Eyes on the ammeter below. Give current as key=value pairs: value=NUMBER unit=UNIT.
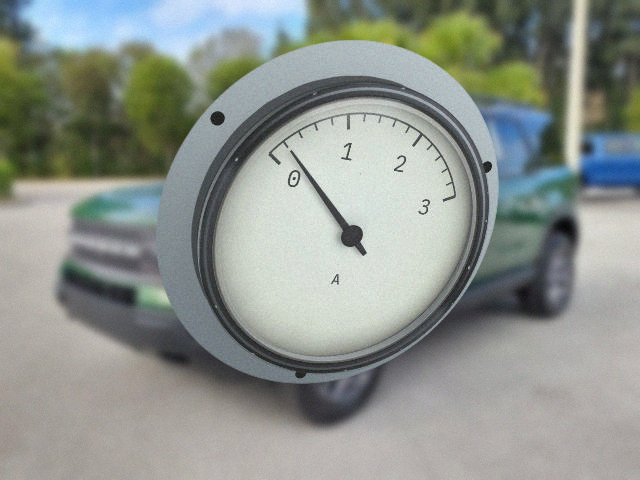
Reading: value=0.2 unit=A
